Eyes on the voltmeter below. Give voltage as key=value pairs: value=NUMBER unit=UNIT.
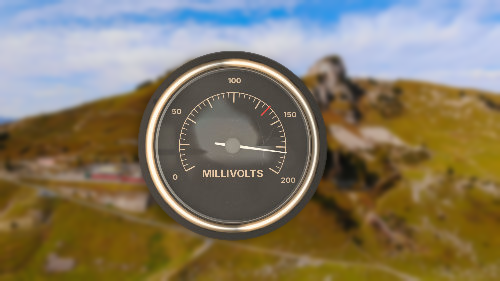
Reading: value=180 unit=mV
